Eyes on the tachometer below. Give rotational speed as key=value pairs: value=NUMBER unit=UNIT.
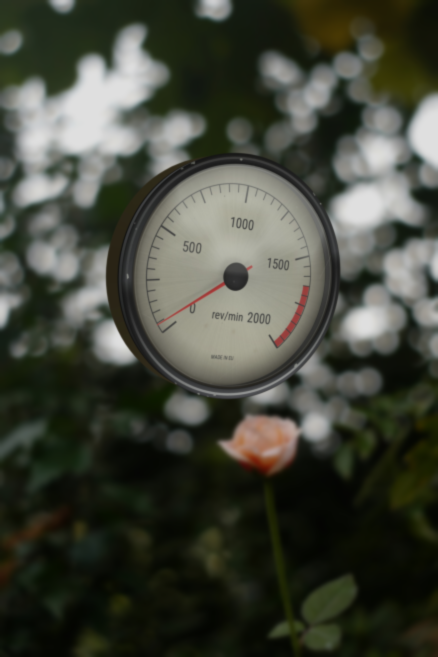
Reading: value=50 unit=rpm
